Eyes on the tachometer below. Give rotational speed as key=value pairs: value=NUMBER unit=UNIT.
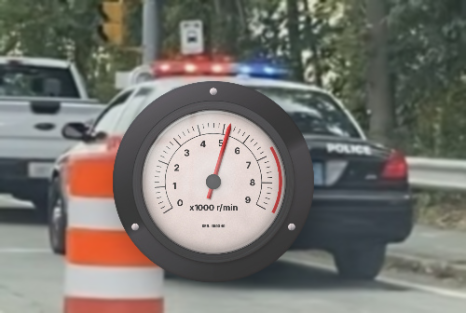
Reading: value=5200 unit=rpm
